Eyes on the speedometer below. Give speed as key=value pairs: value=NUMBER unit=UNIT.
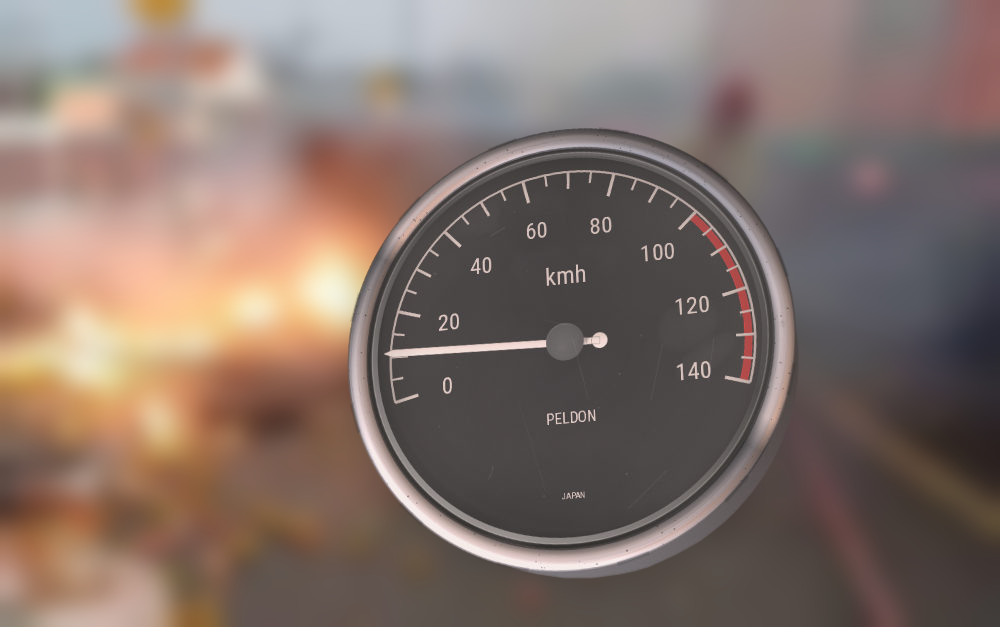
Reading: value=10 unit=km/h
